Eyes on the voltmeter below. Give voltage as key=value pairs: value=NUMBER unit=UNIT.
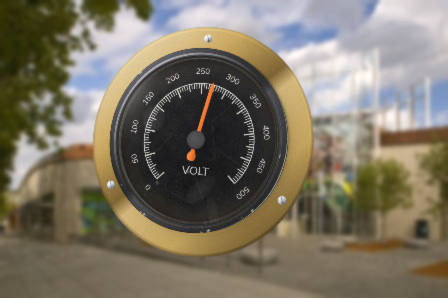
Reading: value=275 unit=V
